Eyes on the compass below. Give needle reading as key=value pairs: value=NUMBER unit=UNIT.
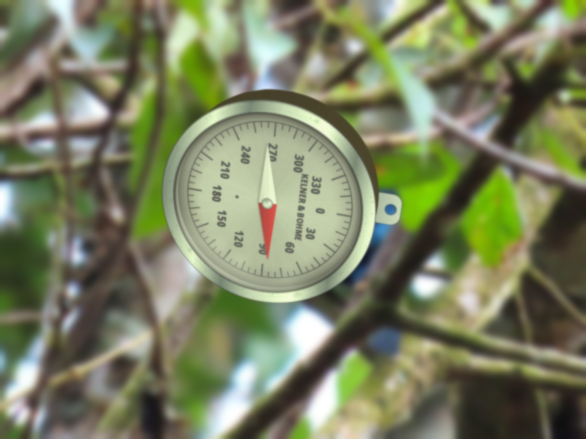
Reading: value=85 unit=°
